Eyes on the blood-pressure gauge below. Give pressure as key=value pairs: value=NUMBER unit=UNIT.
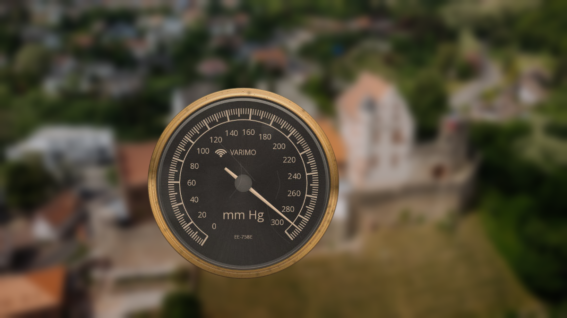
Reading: value=290 unit=mmHg
